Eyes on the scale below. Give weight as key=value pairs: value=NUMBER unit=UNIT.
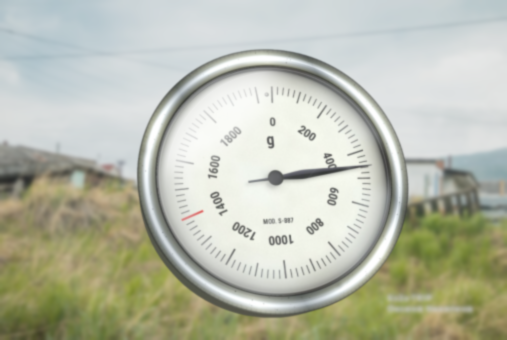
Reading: value=460 unit=g
